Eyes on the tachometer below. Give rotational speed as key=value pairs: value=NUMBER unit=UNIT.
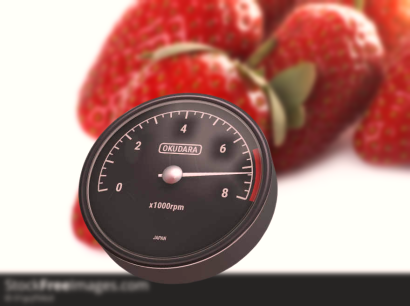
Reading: value=7250 unit=rpm
